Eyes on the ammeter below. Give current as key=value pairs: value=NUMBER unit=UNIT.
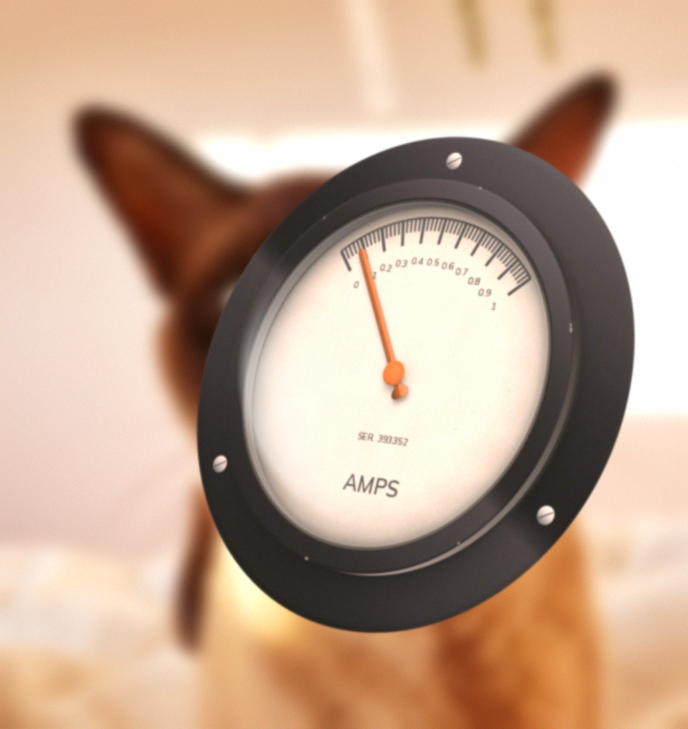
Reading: value=0.1 unit=A
